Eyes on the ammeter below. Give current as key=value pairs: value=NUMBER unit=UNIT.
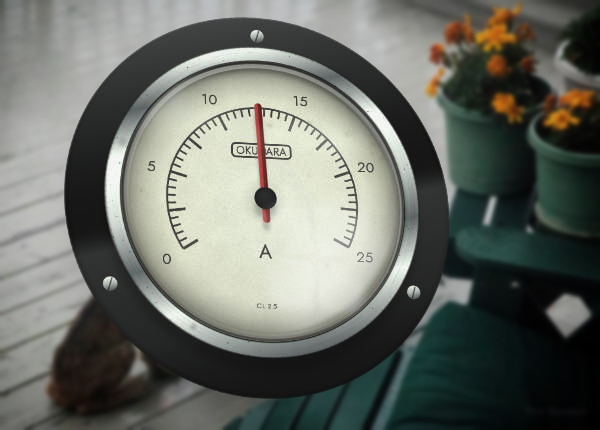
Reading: value=12.5 unit=A
